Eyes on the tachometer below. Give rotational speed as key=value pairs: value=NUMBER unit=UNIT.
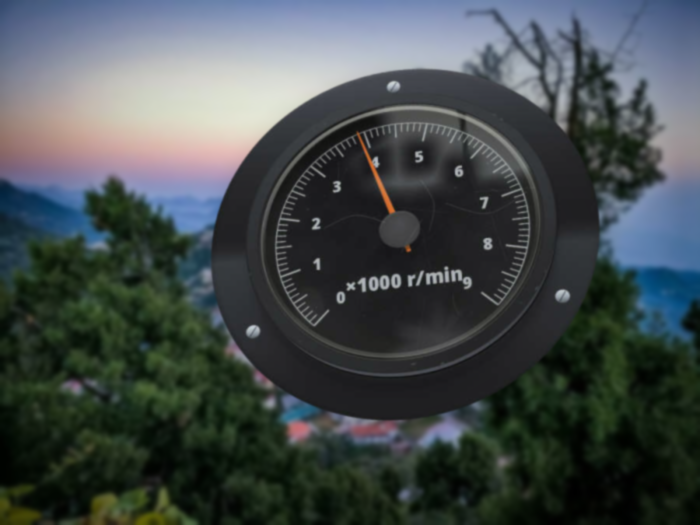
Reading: value=3900 unit=rpm
